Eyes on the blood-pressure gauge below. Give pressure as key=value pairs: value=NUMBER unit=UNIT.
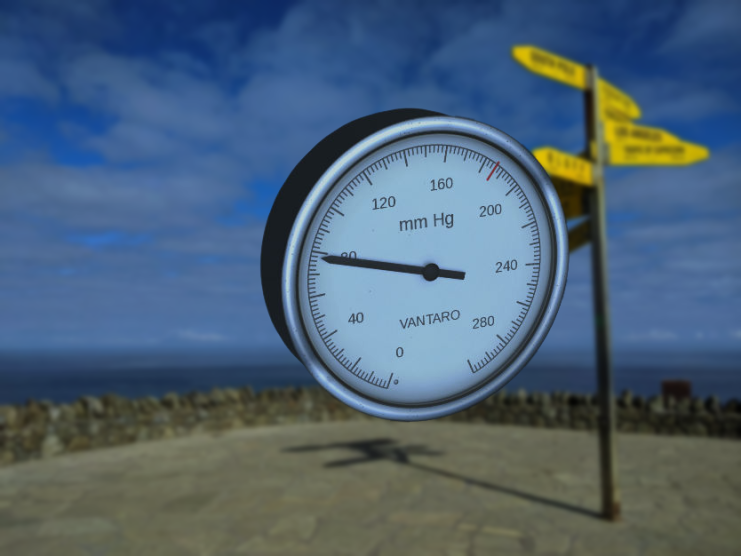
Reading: value=78 unit=mmHg
